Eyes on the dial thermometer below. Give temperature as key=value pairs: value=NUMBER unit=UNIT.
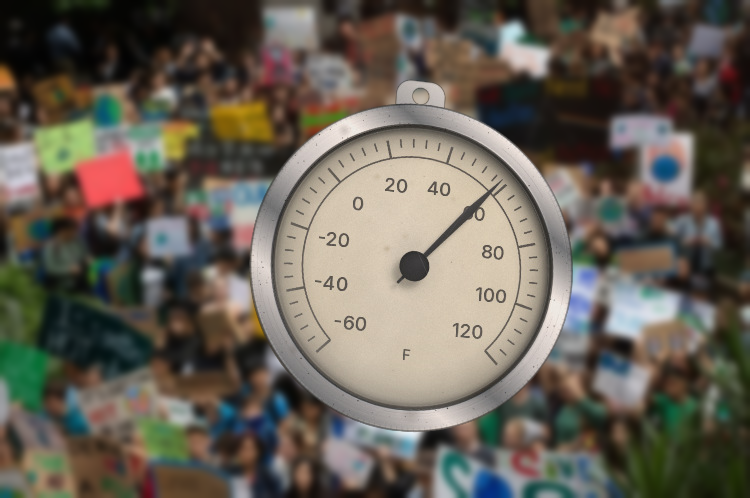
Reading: value=58 unit=°F
